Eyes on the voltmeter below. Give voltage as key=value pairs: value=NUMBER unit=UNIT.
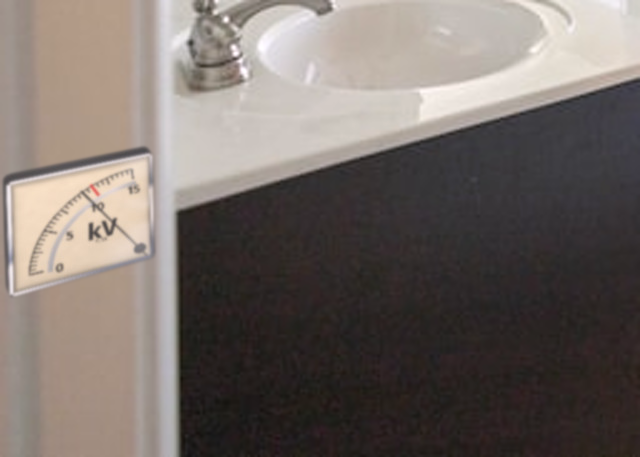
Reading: value=10 unit=kV
